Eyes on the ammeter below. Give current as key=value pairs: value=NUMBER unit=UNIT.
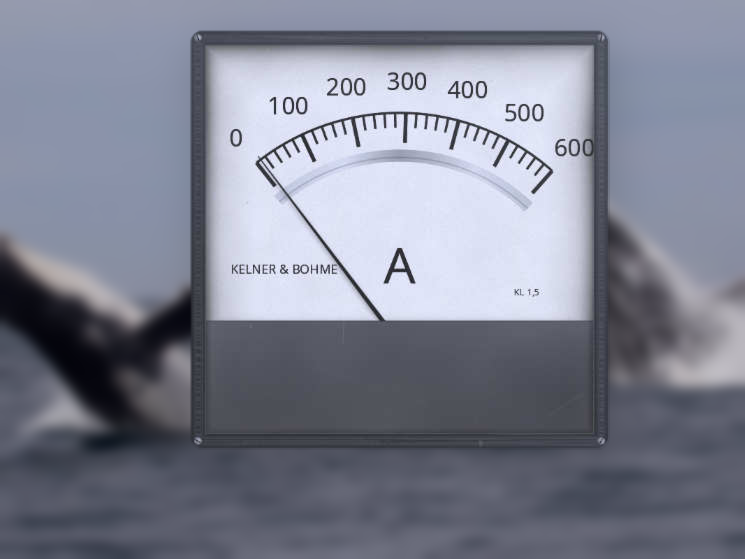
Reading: value=10 unit=A
